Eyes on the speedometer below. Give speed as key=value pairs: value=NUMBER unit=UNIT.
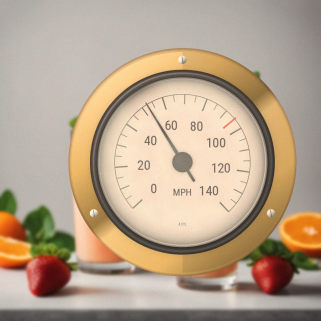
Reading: value=52.5 unit=mph
